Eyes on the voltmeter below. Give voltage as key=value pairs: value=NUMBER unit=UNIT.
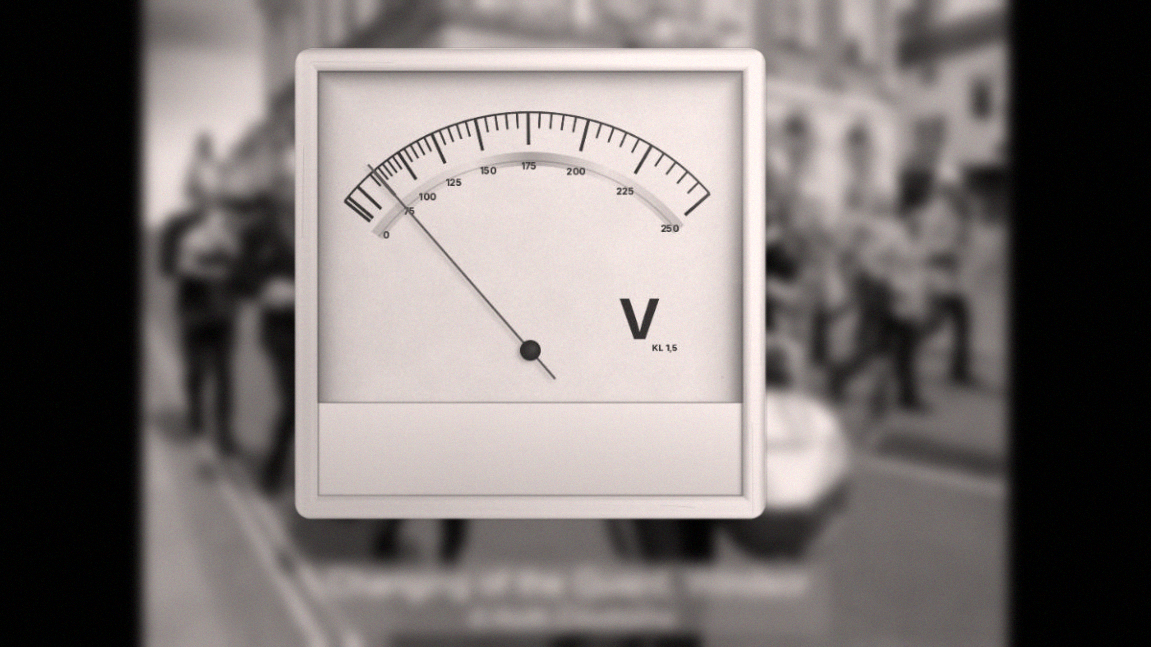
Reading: value=75 unit=V
